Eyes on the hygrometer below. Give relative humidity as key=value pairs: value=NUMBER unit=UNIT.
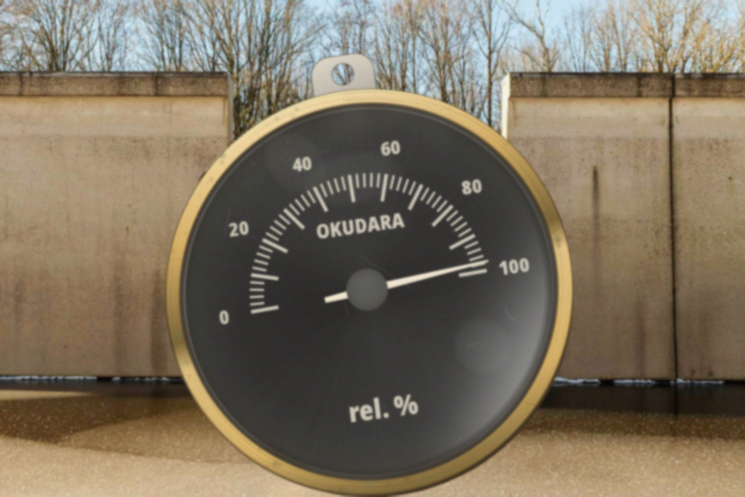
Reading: value=98 unit=%
